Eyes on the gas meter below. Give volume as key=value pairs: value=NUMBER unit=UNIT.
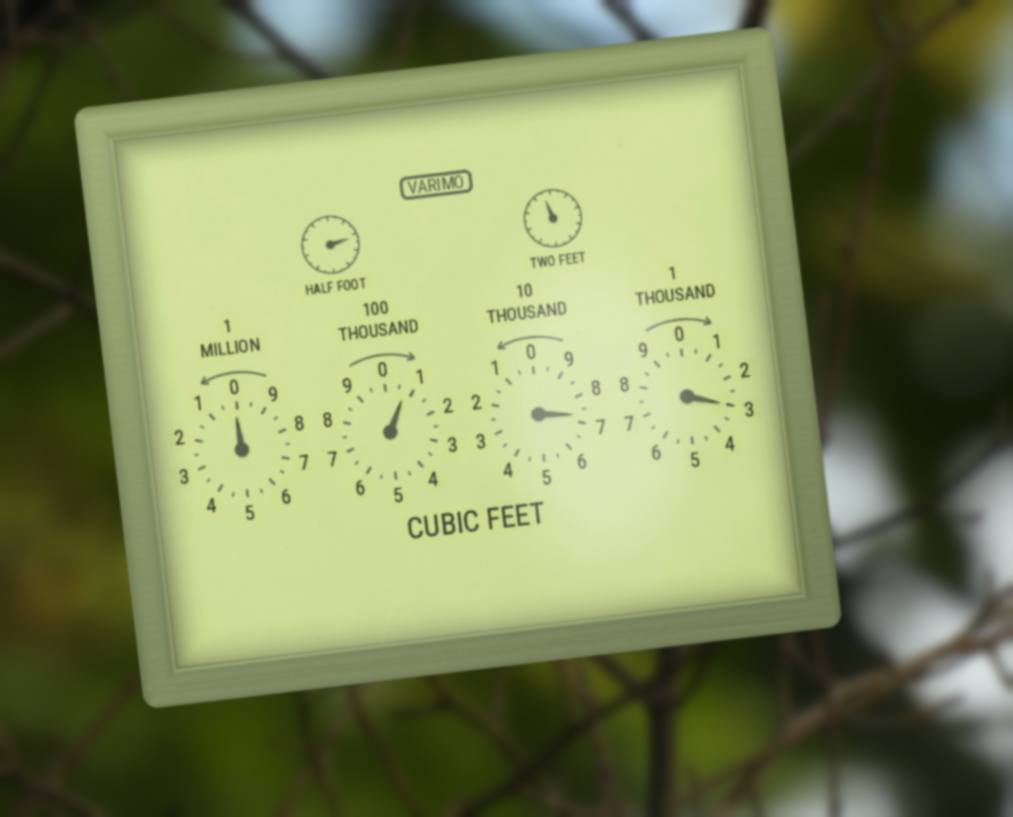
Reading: value=7300 unit=ft³
